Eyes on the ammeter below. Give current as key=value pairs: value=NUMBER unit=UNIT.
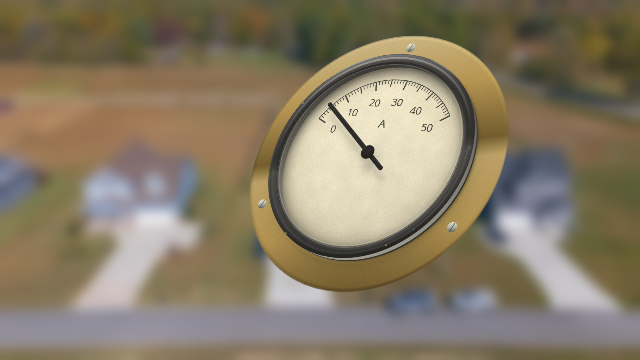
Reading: value=5 unit=A
